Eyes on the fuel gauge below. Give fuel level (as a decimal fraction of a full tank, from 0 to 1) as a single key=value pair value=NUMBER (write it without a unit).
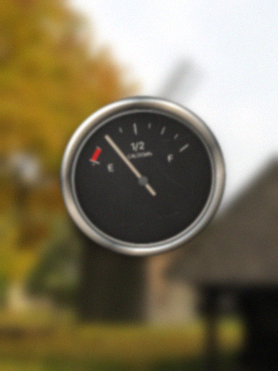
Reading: value=0.25
